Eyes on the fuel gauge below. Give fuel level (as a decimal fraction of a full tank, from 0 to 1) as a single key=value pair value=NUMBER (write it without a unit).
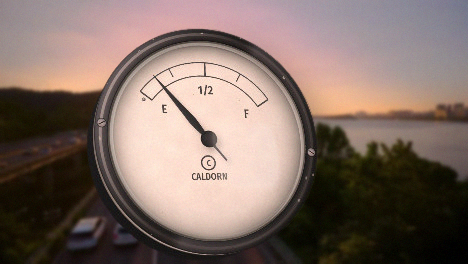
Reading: value=0.125
